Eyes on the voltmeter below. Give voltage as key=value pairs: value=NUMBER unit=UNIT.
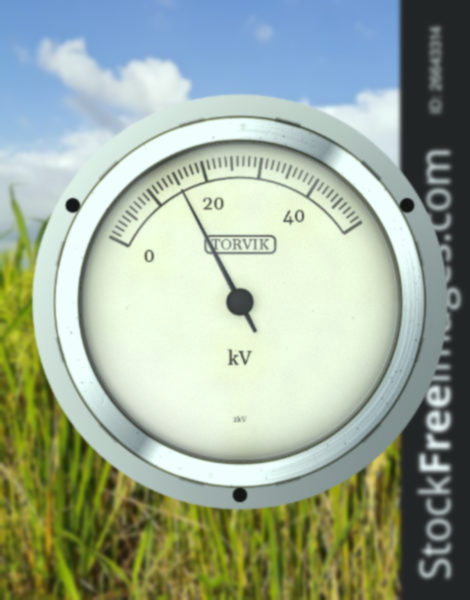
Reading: value=15 unit=kV
